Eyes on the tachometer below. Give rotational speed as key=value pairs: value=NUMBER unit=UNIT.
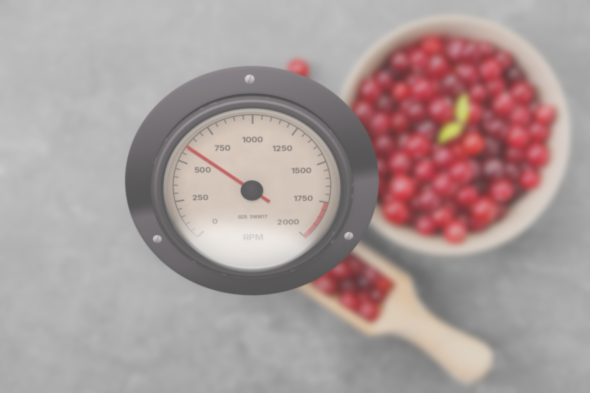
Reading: value=600 unit=rpm
